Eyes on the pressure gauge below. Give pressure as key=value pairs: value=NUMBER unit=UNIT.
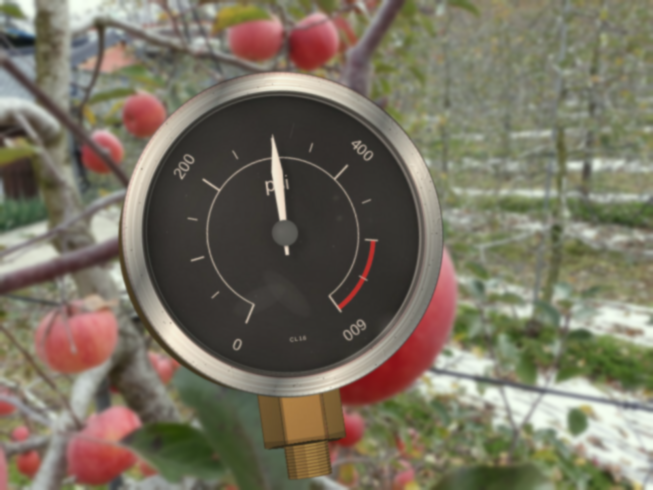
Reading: value=300 unit=psi
